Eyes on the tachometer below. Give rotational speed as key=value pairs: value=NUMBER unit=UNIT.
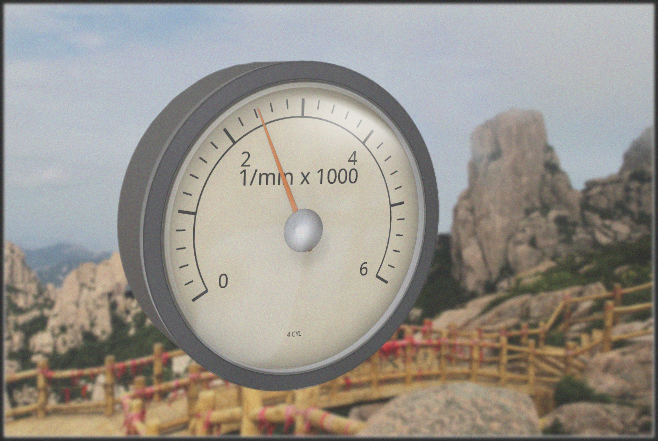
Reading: value=2400 unit=rpm
